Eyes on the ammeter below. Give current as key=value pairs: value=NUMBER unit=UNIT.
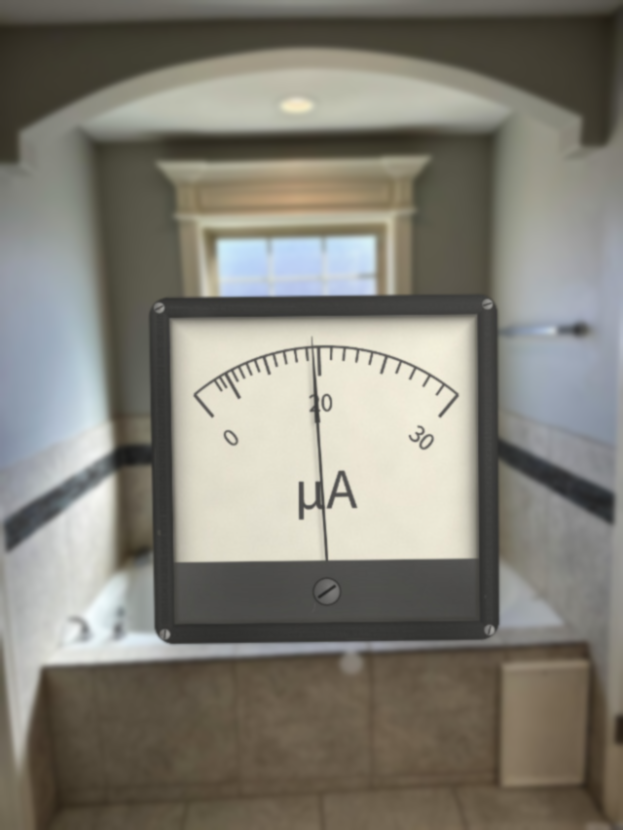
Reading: value=19.5 unit=µA
